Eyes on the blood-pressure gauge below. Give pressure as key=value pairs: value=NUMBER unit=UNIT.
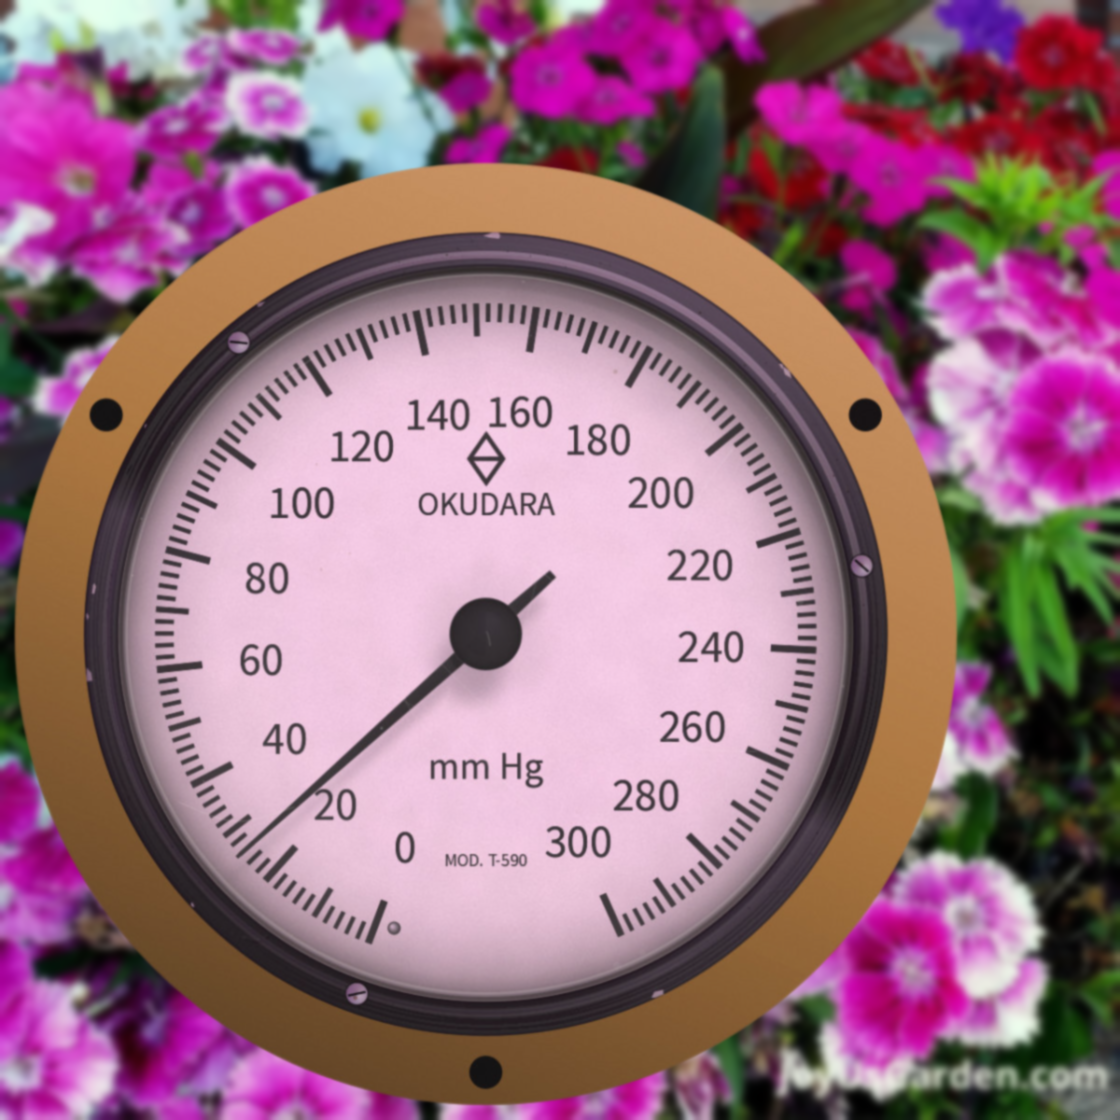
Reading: value=26 unit=mmHg
